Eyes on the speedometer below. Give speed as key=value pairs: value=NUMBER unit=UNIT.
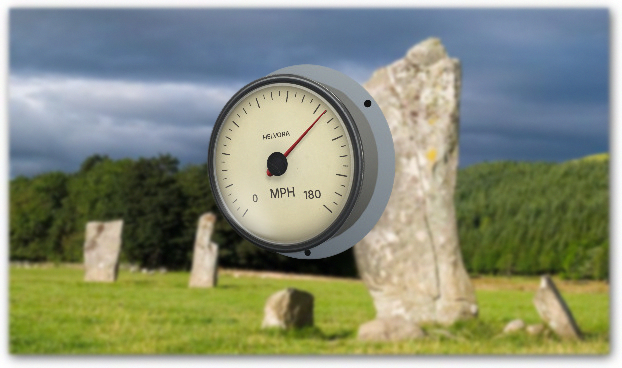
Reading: value=125 unit=mph
